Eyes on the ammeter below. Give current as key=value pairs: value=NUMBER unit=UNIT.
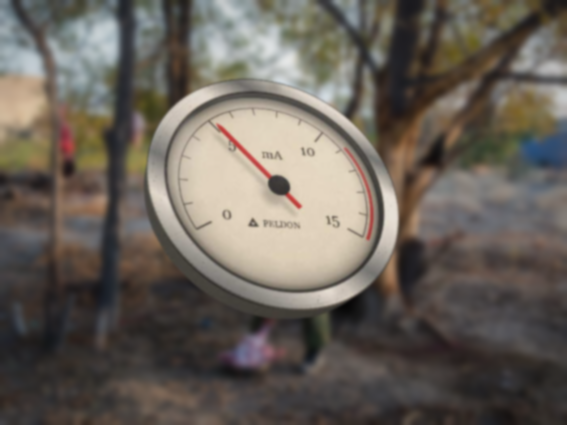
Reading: value=5 unit=mA
